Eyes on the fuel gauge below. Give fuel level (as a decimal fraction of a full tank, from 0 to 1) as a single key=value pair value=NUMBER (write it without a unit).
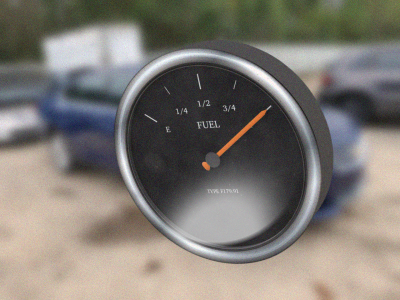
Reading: value=1
